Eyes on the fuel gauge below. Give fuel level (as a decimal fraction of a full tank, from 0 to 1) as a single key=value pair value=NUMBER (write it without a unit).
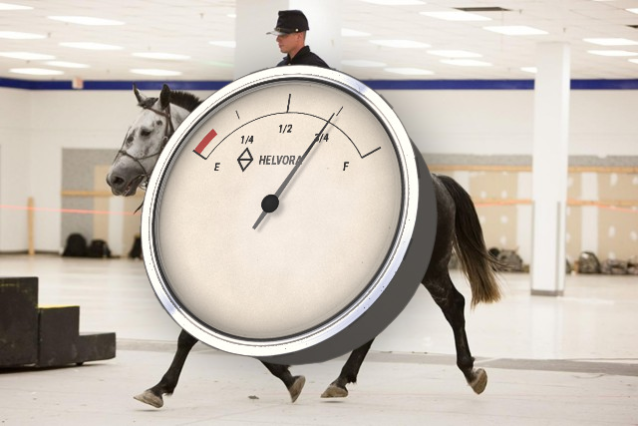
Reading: value=0.75
